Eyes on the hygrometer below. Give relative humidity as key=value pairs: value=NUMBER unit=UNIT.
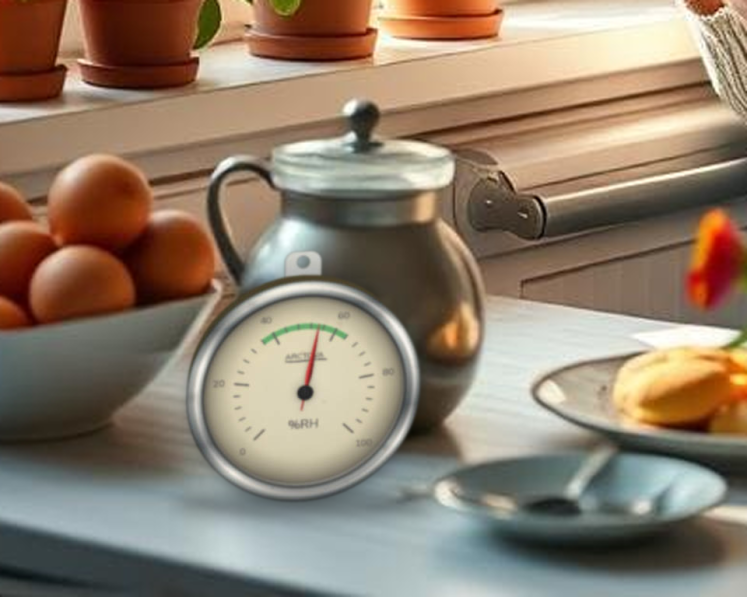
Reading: value=54 unit=%
